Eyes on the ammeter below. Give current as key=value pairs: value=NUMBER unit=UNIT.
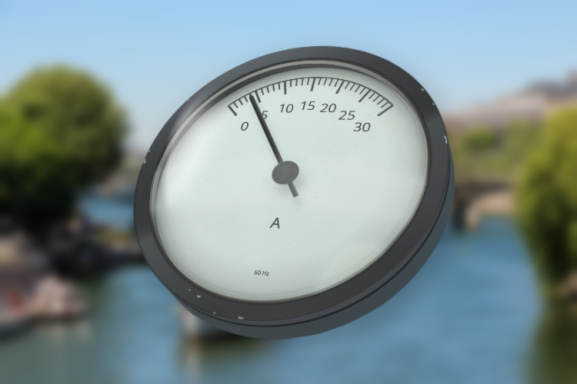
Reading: value=4 unit=A
